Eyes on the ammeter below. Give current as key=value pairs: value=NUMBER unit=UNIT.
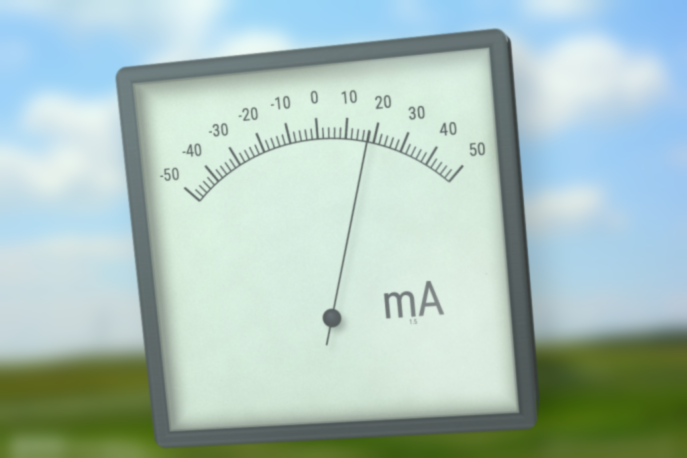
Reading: value=18 unit=mA
